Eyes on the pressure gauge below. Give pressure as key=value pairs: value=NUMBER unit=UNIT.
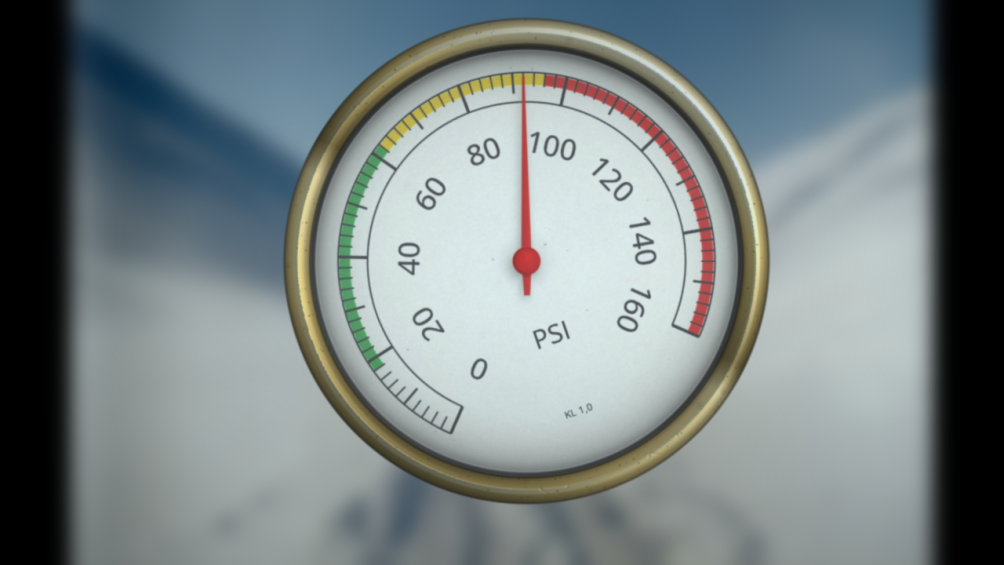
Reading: value=92 unit=psi
